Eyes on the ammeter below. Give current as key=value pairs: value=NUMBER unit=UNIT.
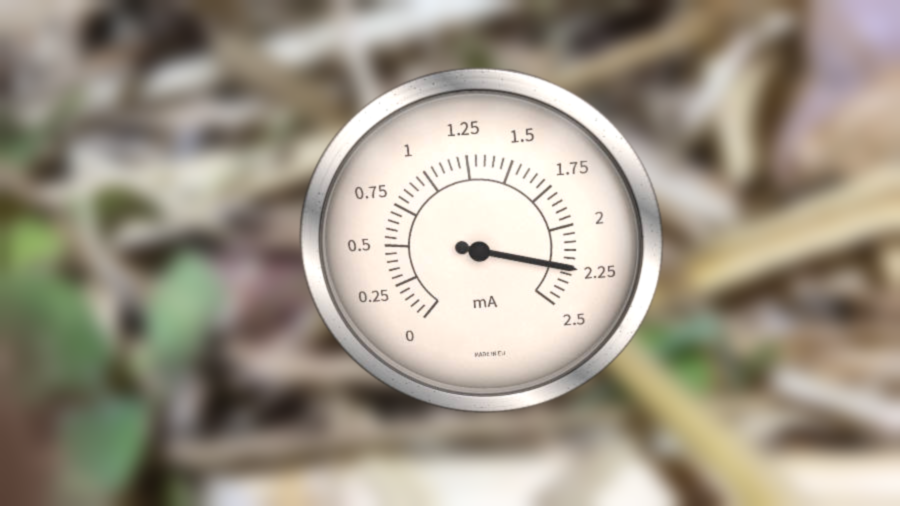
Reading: value=2.25 unit=mA
